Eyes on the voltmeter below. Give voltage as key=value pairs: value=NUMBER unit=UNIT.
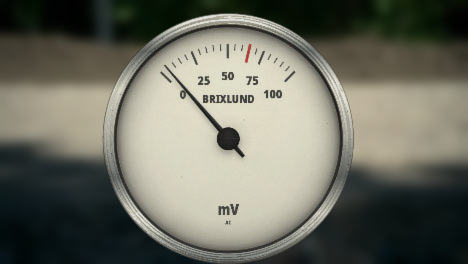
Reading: value=5 unit=mV
